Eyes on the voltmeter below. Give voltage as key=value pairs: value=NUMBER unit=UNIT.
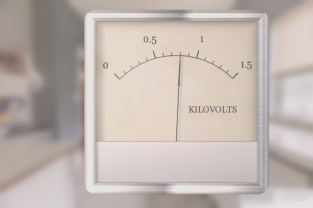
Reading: value=0.8 unit=kV
